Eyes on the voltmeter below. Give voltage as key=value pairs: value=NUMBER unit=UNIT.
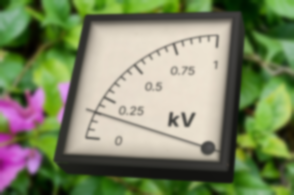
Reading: value=0.15 unit=kV
